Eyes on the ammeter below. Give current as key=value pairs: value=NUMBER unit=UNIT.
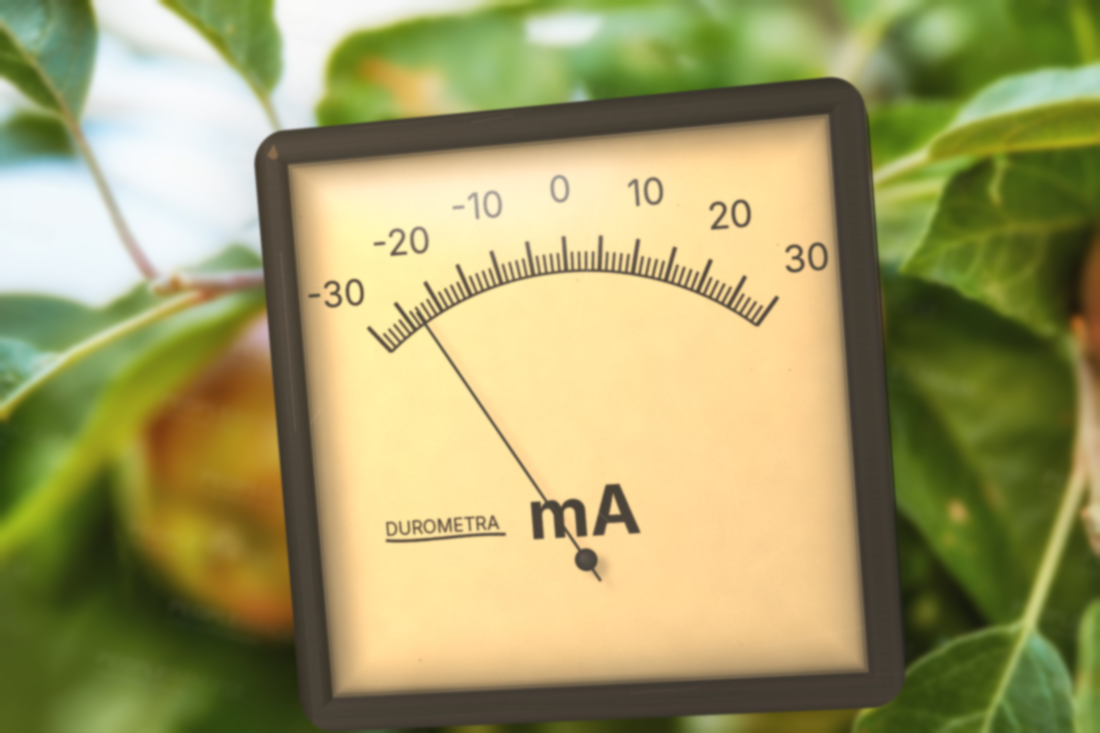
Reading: value=-23 unit=mA
